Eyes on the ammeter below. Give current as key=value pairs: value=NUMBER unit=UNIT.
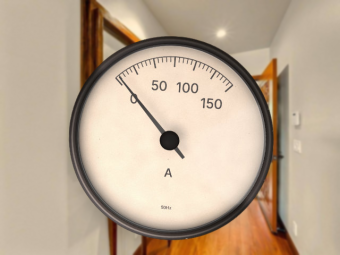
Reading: value=5 unit=A
